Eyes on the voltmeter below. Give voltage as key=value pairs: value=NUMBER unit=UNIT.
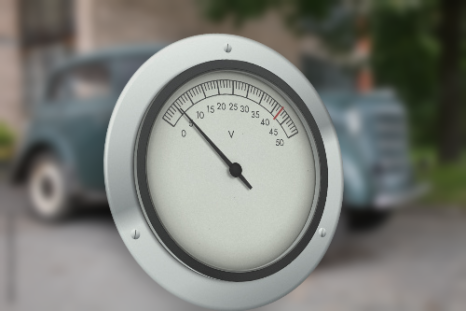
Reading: value=5 unit=V
